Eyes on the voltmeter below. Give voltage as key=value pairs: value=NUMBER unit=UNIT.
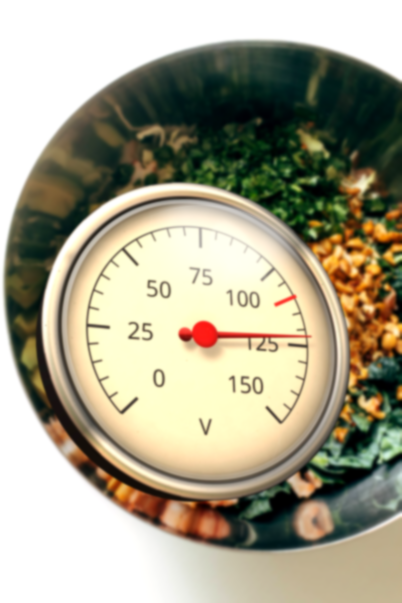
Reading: value=122.5 unit=V
